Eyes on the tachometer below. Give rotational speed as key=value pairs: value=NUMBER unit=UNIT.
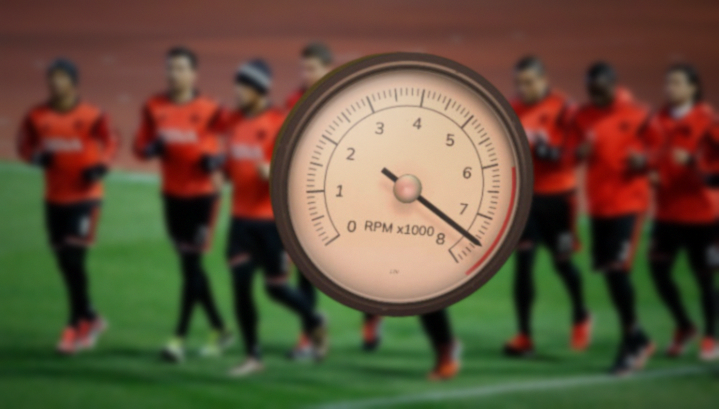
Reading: value=7500 unit=rpm
